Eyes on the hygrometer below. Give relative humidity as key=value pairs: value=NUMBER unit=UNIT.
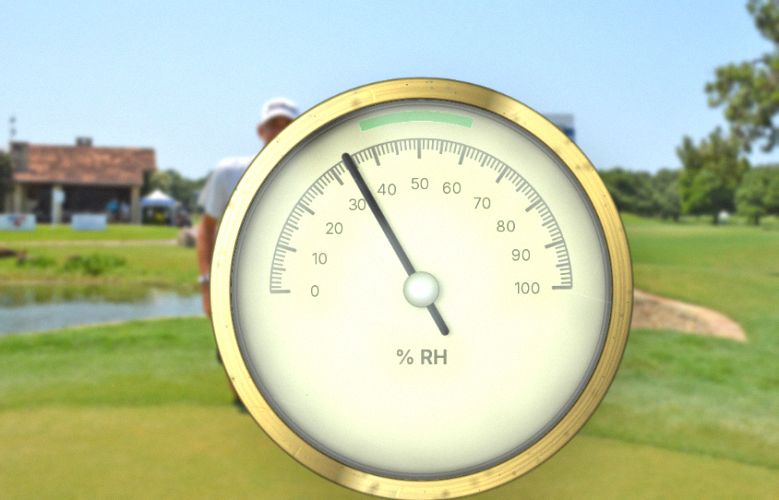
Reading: value=34 unit=%
